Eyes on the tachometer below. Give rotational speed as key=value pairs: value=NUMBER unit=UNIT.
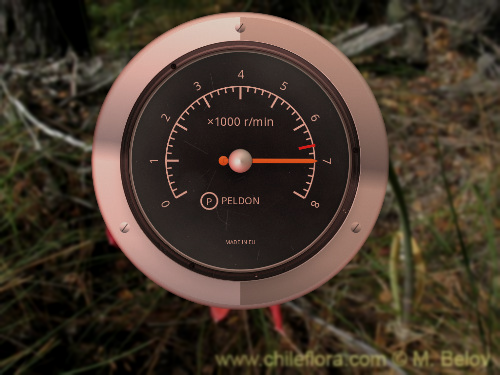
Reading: value=7000 unit=rpm
